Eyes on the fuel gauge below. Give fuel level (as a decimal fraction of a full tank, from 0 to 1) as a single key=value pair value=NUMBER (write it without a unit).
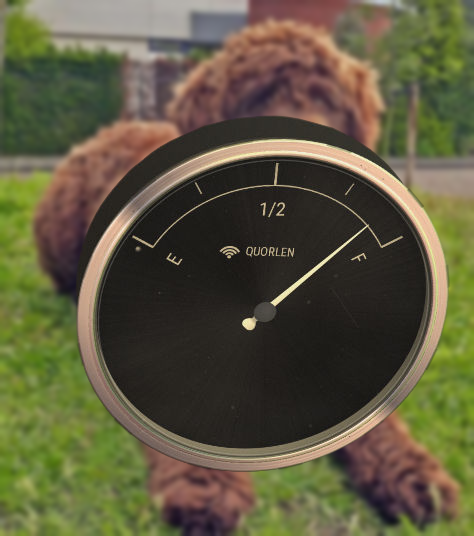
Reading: value=0.875
